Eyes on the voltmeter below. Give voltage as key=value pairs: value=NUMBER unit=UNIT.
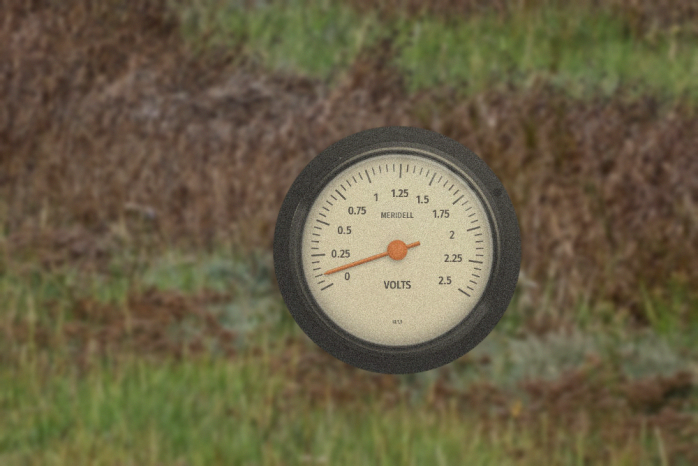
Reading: value=0.1 unit=V
